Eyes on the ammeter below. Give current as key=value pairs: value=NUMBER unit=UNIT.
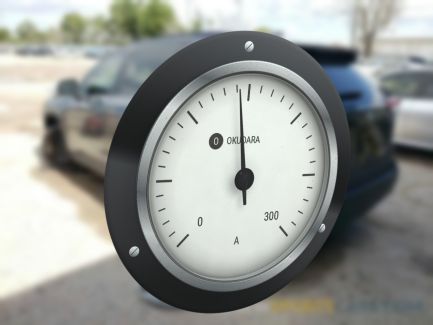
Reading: value=140 unit=A
